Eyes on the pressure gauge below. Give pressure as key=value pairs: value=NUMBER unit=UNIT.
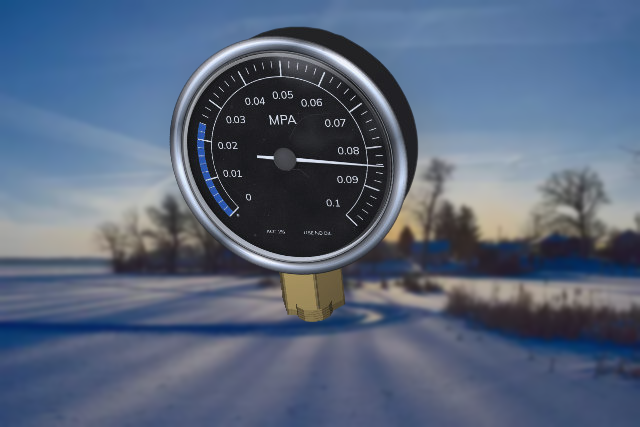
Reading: value=0.084 unit=MPa
